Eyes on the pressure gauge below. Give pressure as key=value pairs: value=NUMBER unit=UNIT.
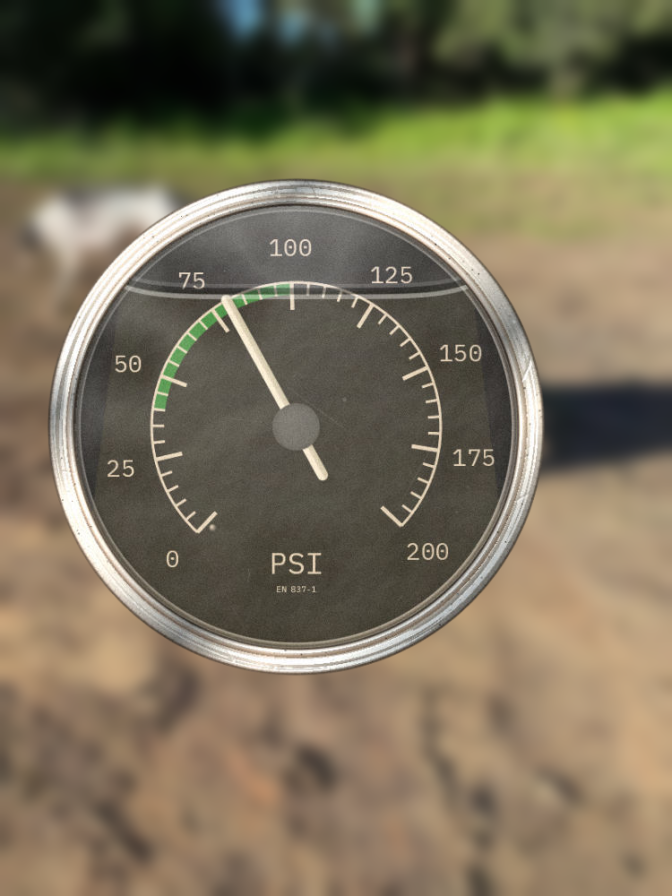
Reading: value=80 unit=psi
